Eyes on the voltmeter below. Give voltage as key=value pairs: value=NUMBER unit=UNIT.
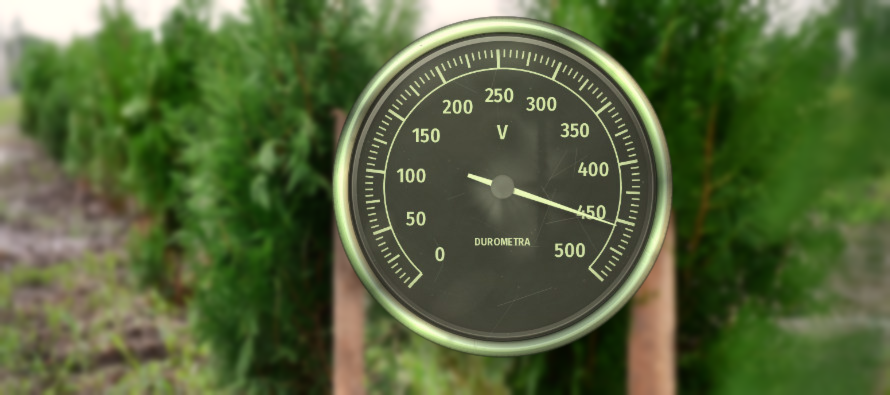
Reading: value=455 unit=V
